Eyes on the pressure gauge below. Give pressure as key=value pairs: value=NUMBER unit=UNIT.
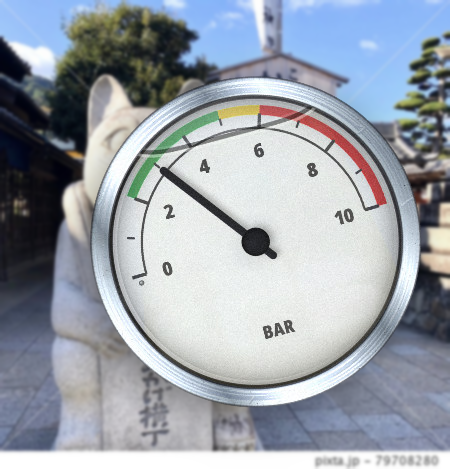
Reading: value=3 unit=bar
